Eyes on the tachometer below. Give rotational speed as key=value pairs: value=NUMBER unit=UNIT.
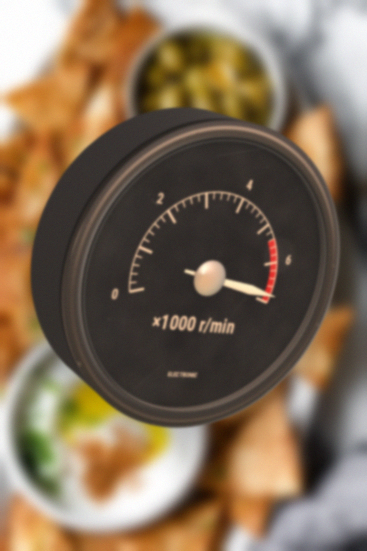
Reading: value=6800 unit=rpm
